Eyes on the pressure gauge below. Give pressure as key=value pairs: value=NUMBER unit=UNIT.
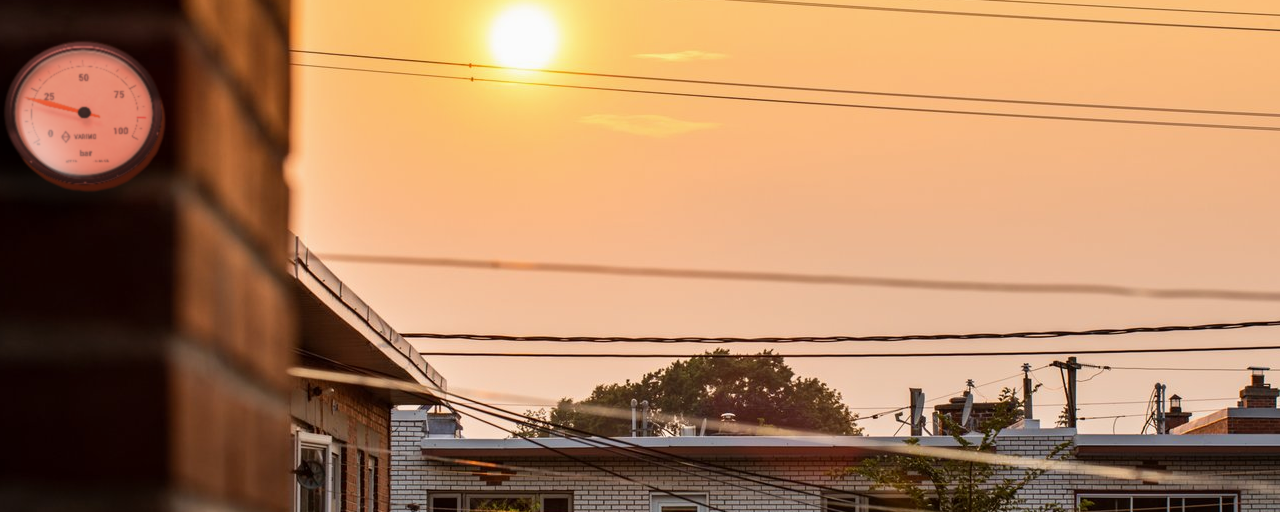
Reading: value=20 unit=bar
